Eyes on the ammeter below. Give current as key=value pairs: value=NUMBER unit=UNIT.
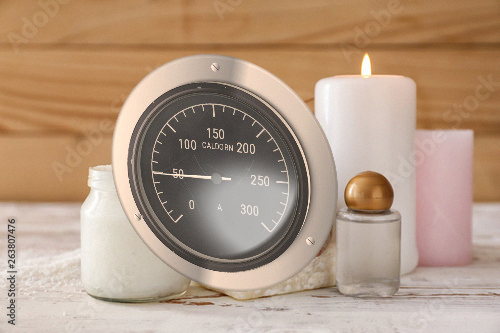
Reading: value=50 unit=A
